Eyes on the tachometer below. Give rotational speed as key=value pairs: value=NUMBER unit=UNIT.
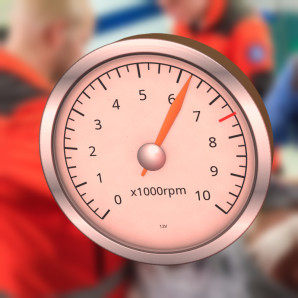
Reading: value=6250 unit=rpm
